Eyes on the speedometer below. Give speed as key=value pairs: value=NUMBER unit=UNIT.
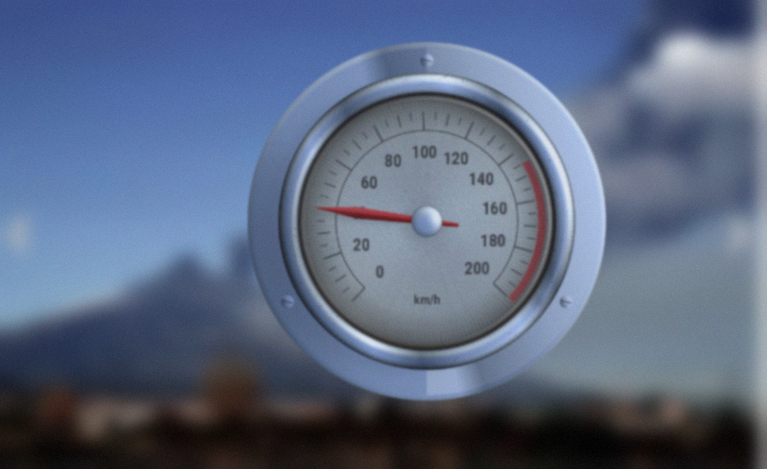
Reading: value=40 unit=km/h
